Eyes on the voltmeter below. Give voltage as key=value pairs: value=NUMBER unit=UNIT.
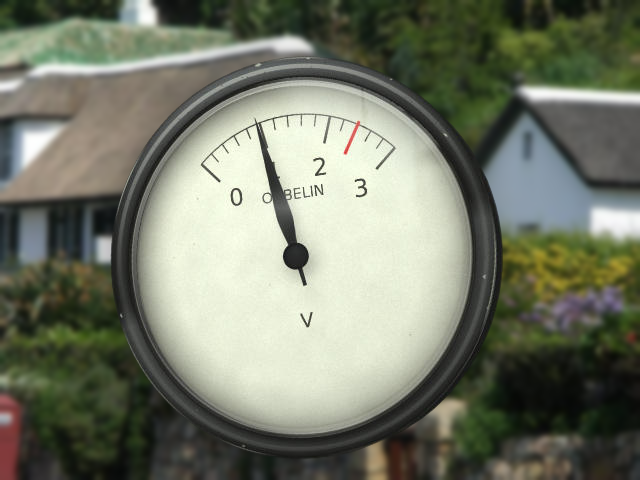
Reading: value=1 unit=V
